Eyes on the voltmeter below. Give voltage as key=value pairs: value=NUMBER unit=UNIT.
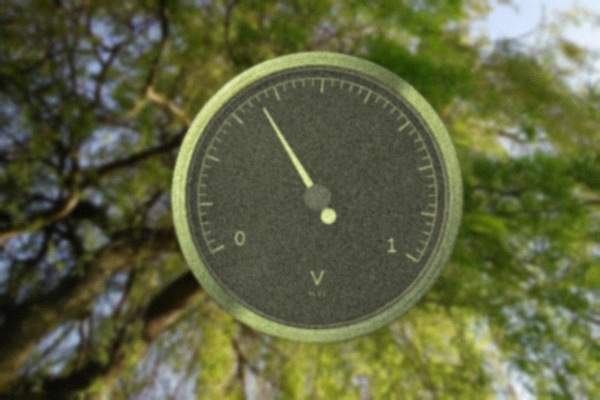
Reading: value=0.36 unit=V
